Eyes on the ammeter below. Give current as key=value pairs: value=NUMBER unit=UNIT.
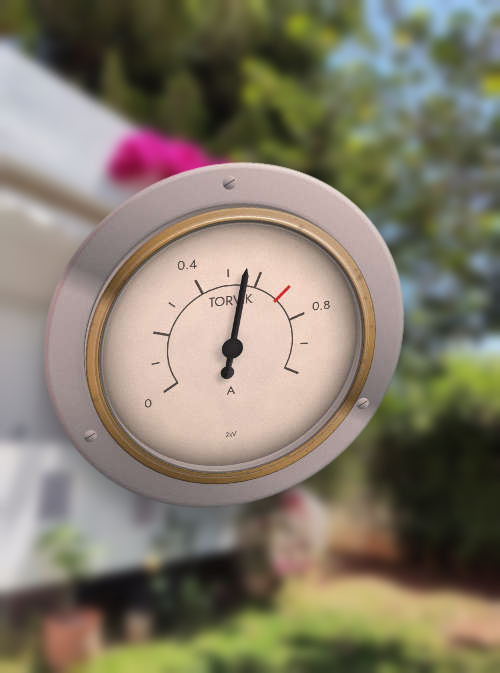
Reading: value=0.55 unit=A
